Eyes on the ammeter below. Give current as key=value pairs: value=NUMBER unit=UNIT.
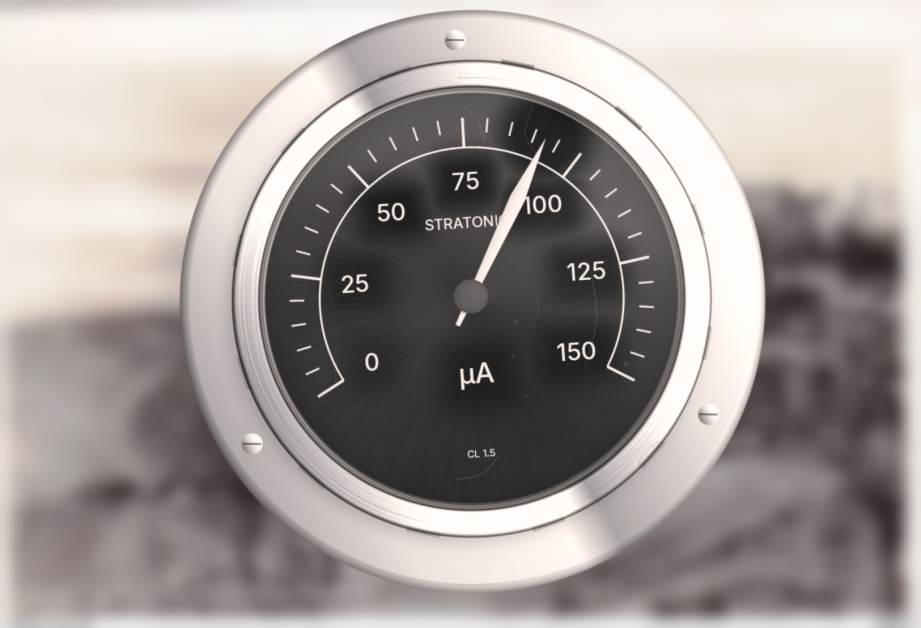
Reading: value=92.5 unit=µA
